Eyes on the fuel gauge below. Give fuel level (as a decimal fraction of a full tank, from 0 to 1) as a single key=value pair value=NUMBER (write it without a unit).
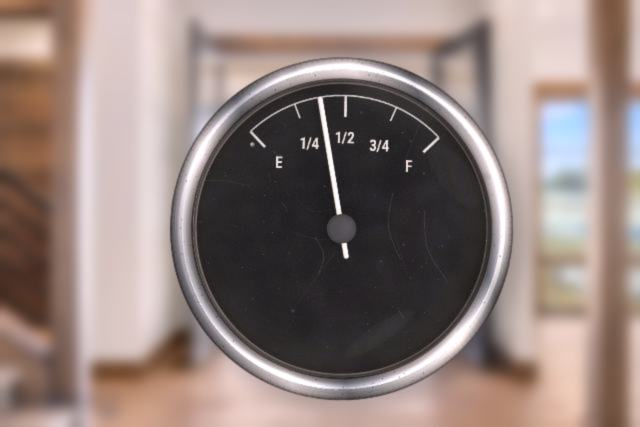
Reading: value=0.375
